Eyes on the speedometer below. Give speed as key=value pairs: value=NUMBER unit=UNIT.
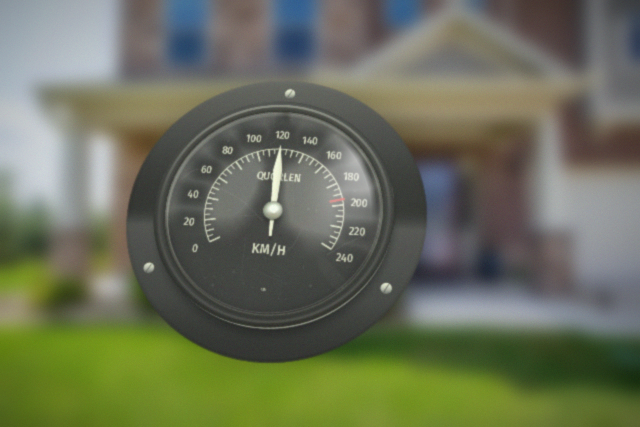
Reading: value=120 unit=km/h
